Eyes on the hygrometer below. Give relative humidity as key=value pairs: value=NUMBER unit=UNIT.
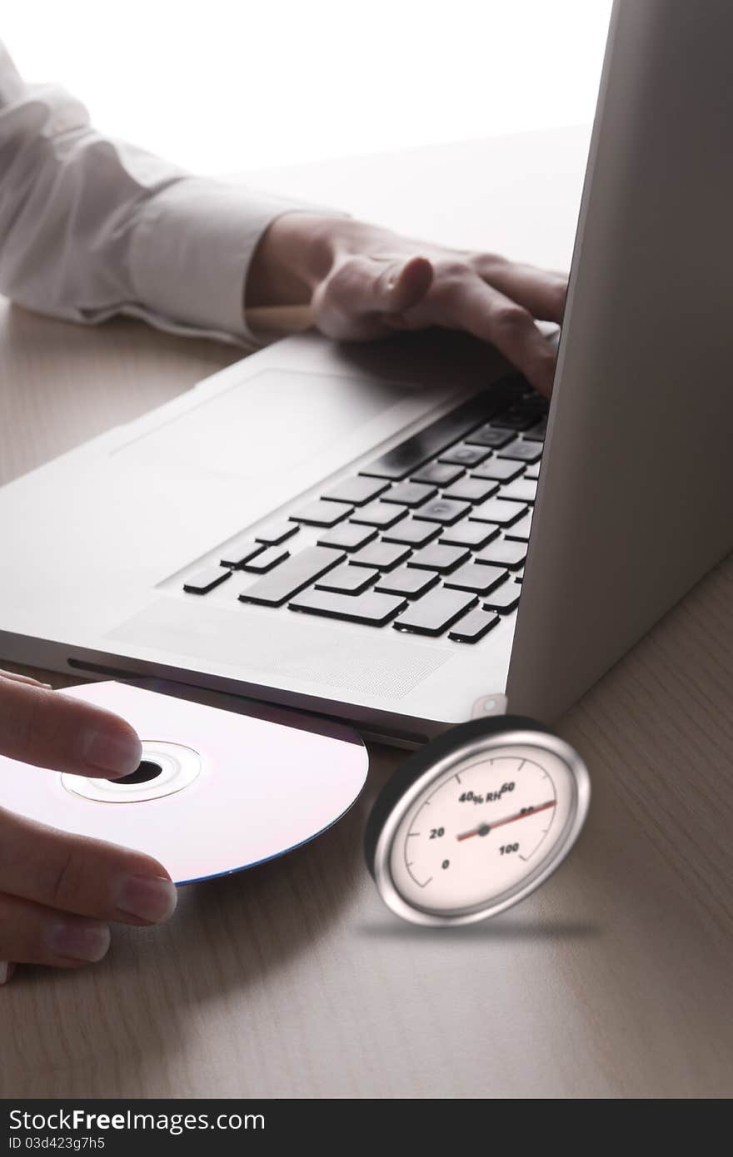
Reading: value=80 unit=%
